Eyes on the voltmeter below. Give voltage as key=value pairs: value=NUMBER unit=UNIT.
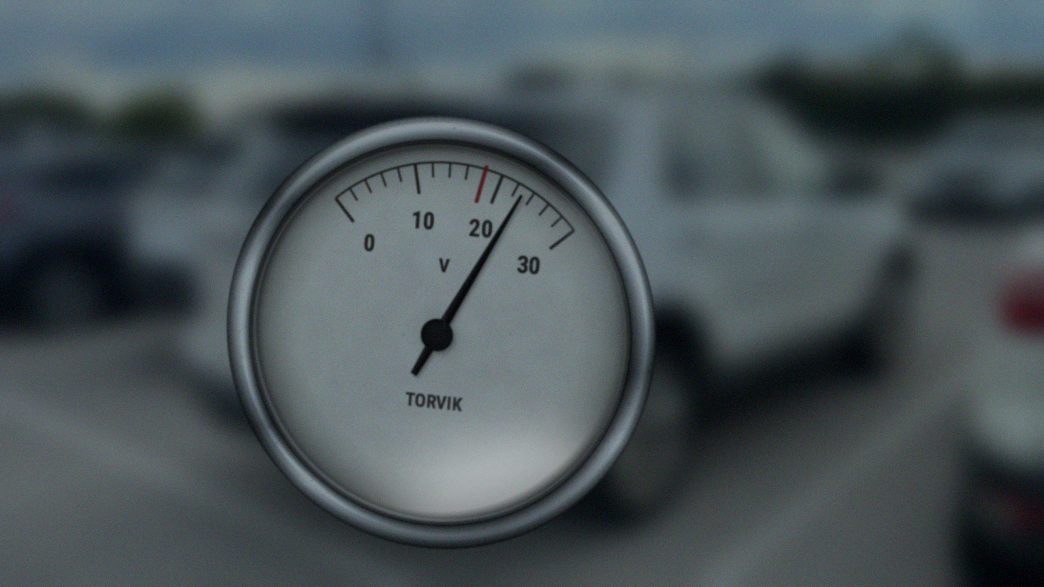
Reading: value=23 unit=V
